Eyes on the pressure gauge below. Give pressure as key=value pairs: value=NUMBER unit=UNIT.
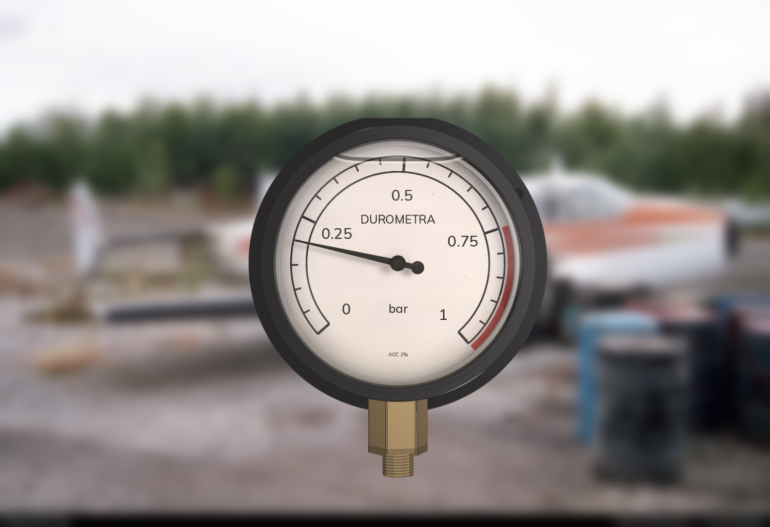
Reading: value=0.2 unit=bar
